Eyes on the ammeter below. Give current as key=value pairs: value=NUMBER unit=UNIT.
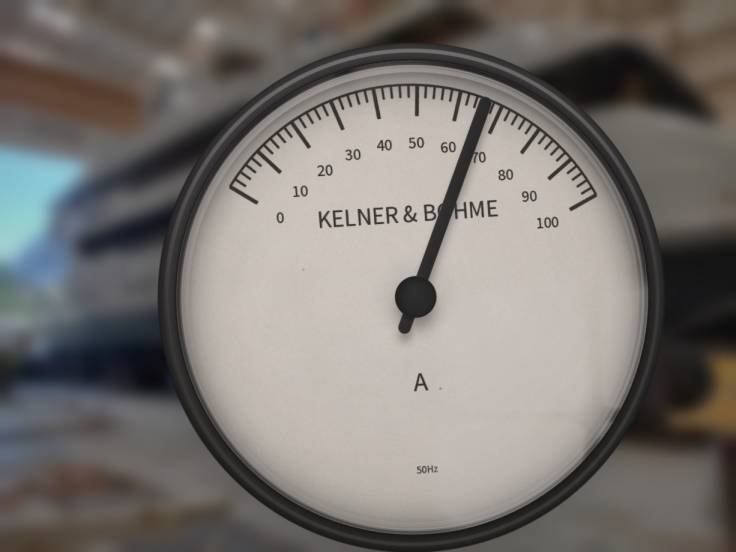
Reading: value=66 unit=A
